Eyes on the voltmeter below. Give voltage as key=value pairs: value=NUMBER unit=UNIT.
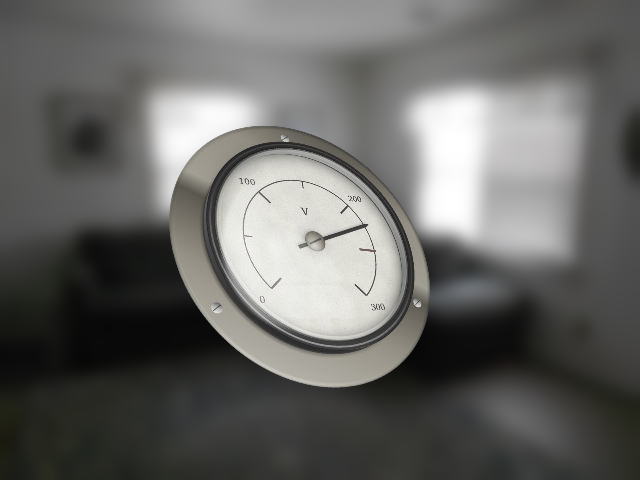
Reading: value=225 unit=V
